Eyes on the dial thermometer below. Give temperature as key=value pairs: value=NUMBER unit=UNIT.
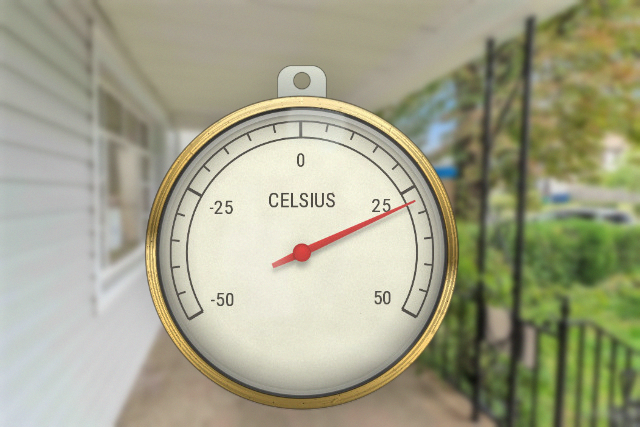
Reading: value=27.5 unit=°C
